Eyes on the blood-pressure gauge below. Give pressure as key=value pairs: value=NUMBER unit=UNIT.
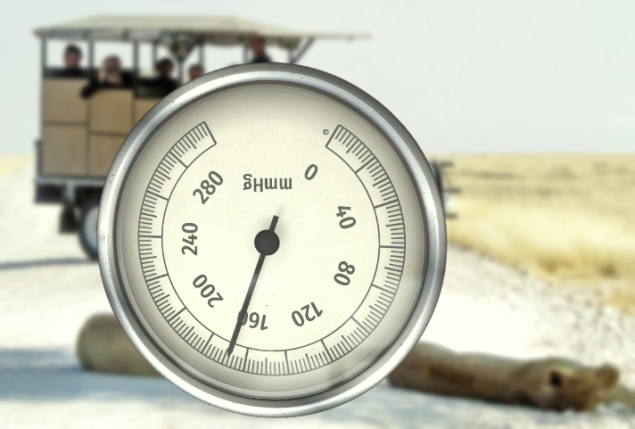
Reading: value=168 unit=mmHg
